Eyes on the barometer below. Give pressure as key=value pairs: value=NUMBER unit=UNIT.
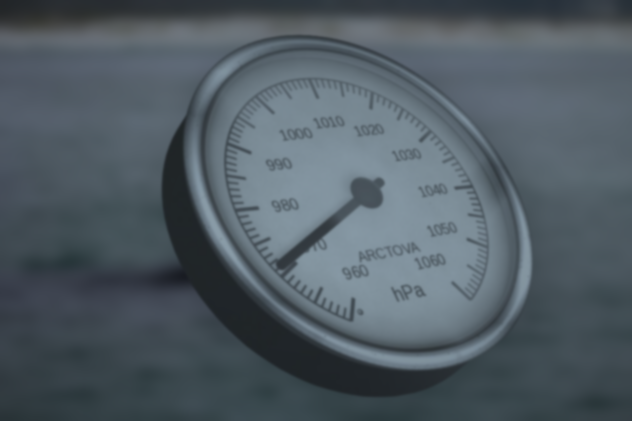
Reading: value=971 unit=hPa
